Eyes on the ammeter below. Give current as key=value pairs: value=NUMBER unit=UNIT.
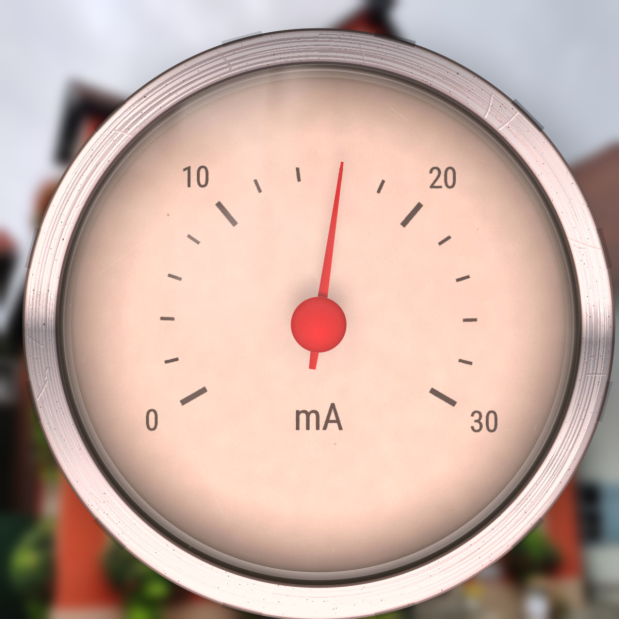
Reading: value=16 unit=mA
